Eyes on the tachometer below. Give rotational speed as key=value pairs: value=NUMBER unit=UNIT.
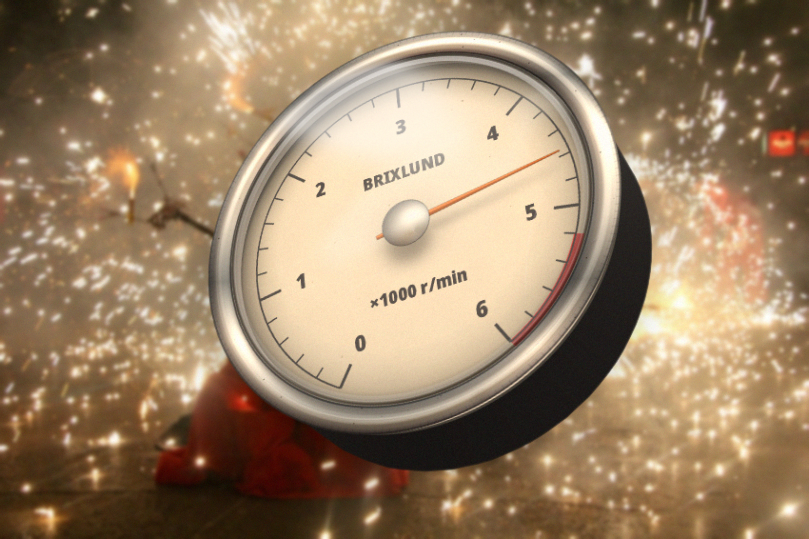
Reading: value=4600 unit=rpm
